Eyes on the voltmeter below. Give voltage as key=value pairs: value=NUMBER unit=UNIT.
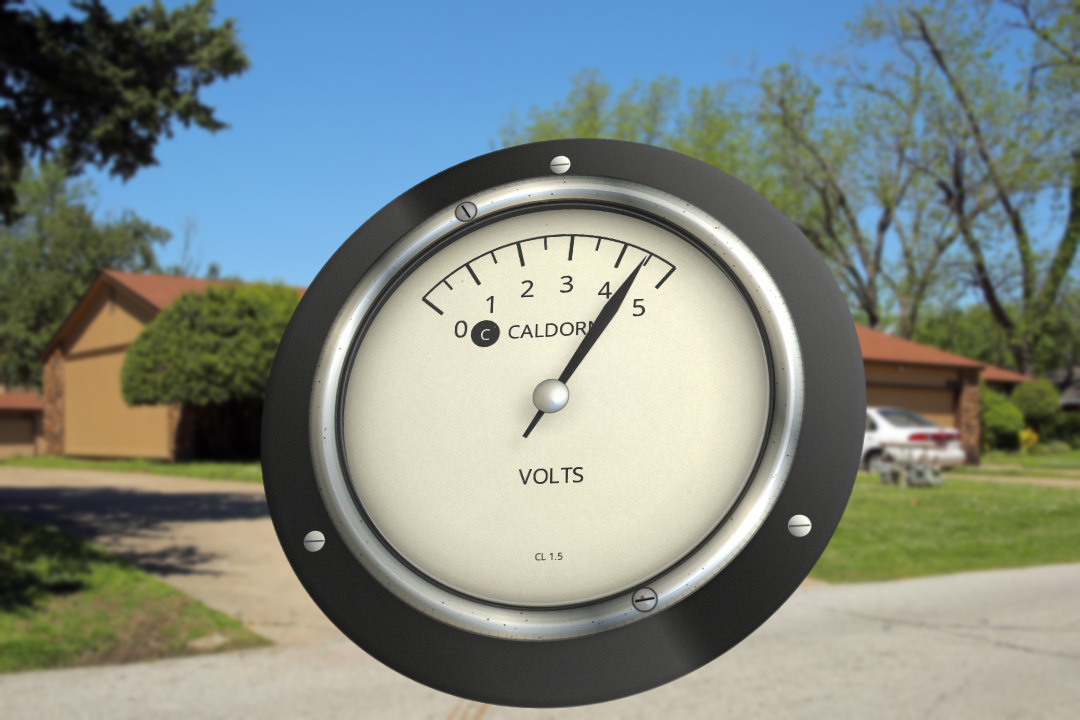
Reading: value=4.5 unit=V
